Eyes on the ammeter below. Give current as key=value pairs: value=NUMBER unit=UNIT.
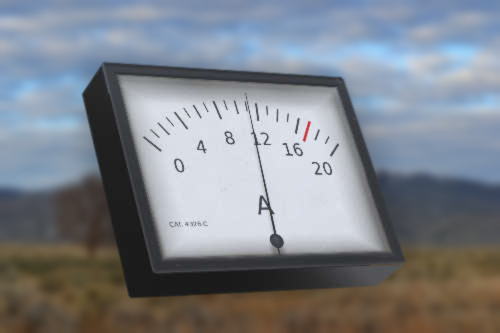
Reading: value=11 unit=A
